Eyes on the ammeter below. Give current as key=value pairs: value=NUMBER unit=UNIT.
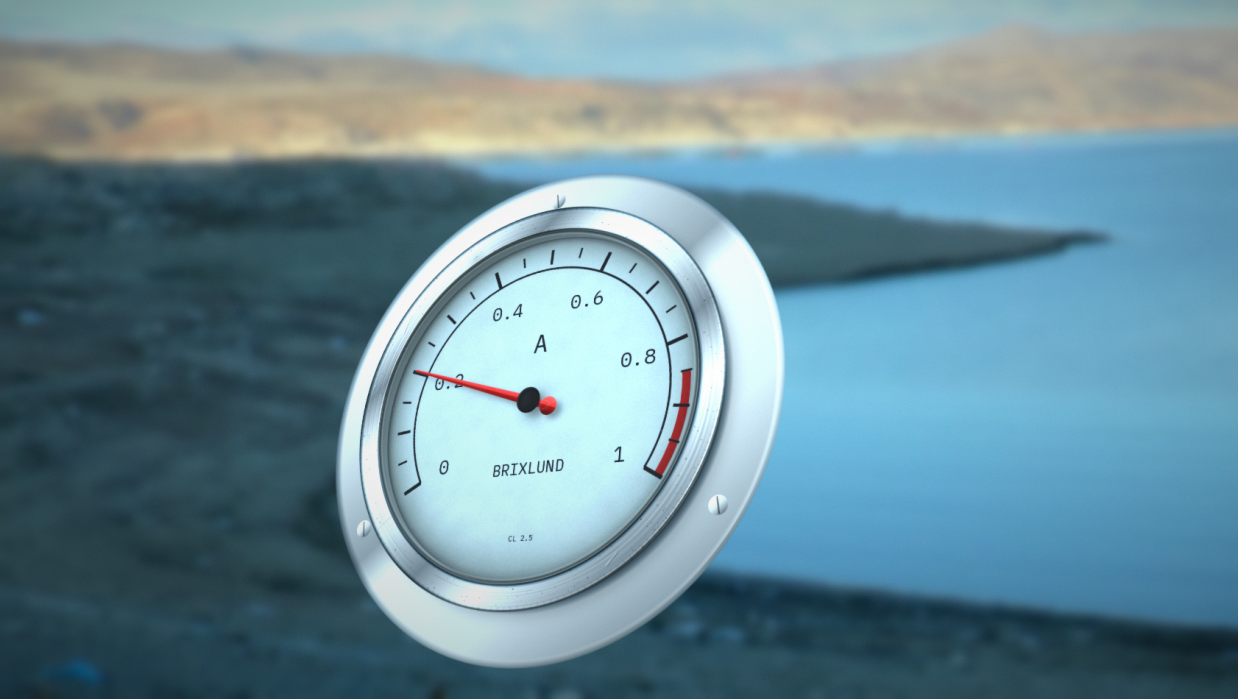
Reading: value=0.2 unit=A
